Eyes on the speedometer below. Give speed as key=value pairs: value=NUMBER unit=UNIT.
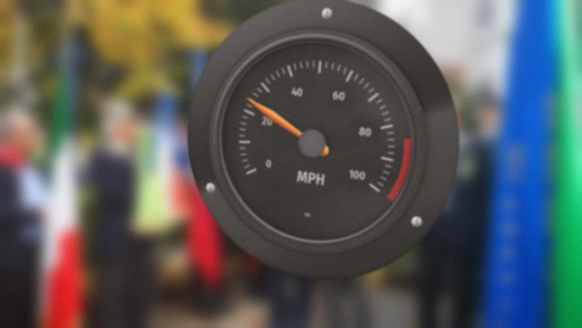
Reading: value=24 unit=mph
